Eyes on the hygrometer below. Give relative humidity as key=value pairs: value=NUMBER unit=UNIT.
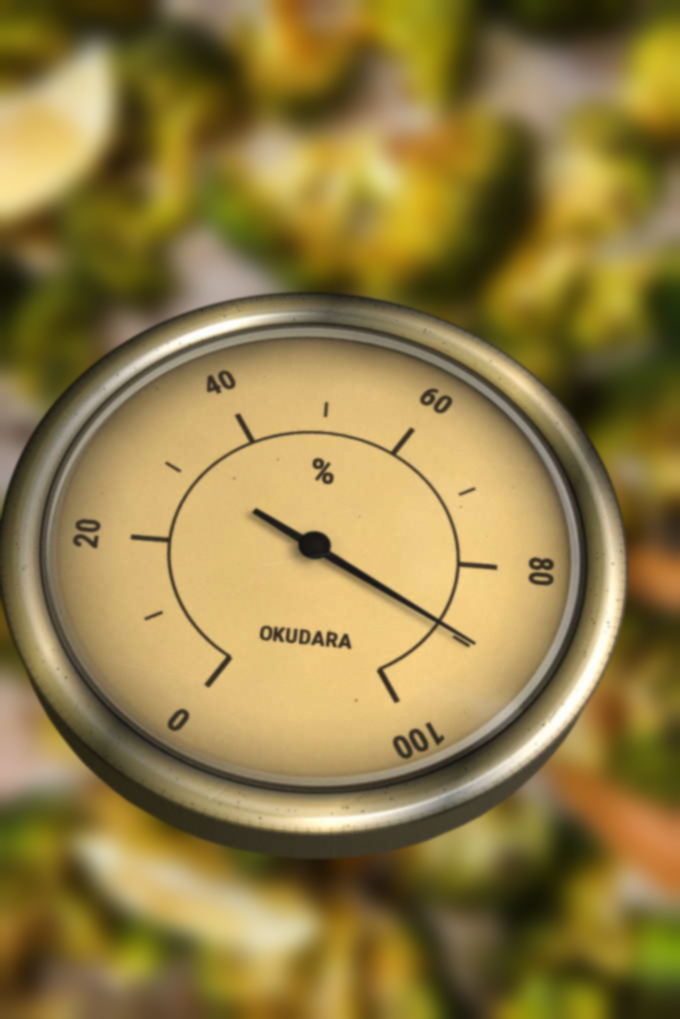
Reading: value=90 unit=%
